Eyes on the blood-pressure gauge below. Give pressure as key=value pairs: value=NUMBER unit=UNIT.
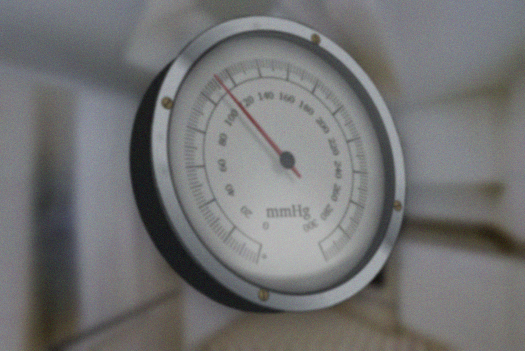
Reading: value=110 unit=mmHg
